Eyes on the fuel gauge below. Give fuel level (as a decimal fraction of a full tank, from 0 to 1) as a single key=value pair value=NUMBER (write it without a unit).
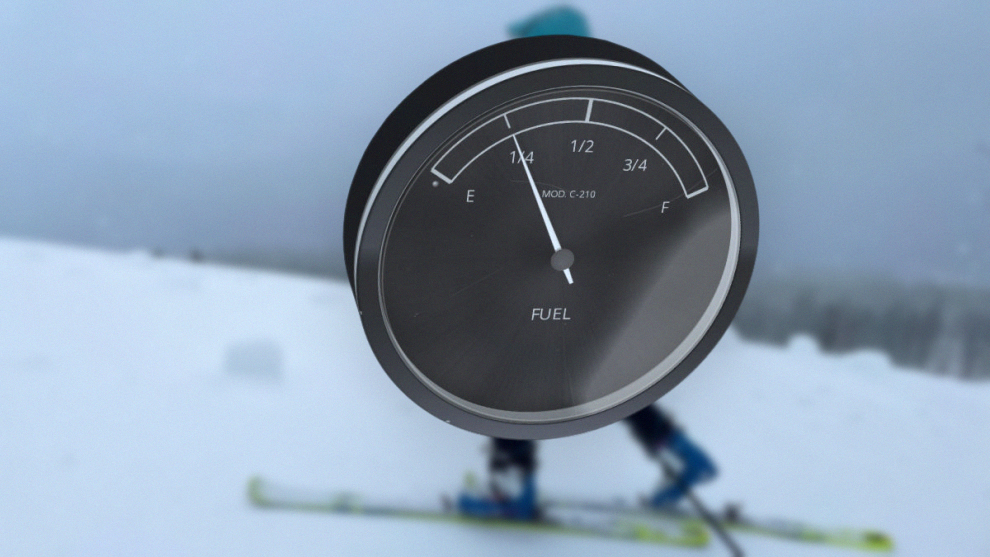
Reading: value=0.25
